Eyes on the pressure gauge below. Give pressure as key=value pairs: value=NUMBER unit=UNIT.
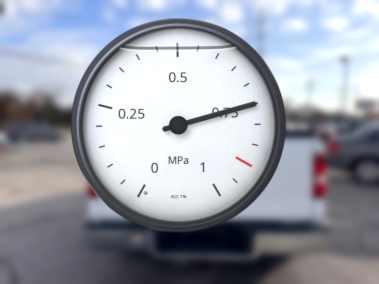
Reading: value=0.75 unit=MPa
